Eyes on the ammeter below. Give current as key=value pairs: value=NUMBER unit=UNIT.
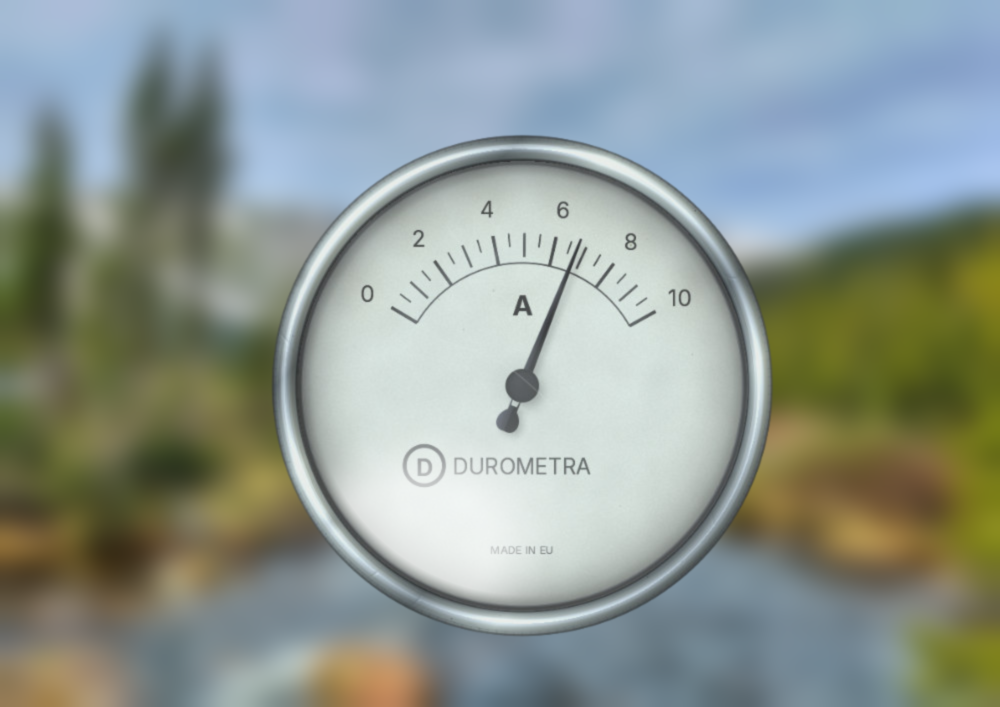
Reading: value=6.75 unit=A
